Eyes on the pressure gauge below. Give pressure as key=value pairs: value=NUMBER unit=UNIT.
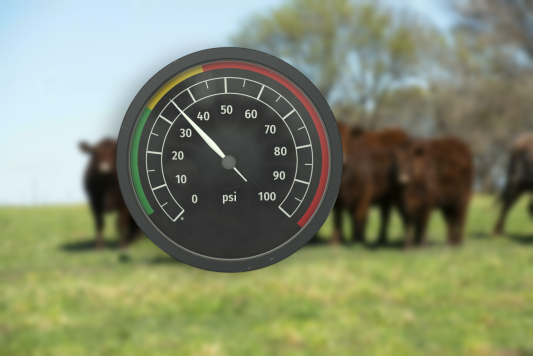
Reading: value=35 unit=psi
